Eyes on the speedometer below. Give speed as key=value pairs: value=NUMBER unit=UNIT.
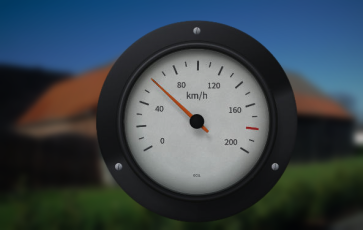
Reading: value=60 unit=km/h
